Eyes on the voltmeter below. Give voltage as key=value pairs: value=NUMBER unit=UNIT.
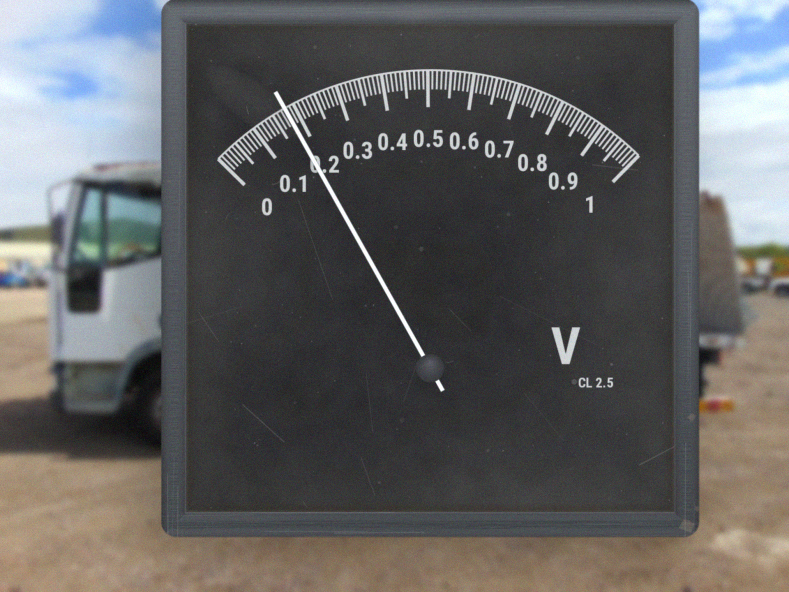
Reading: value=0.18 unit=V
